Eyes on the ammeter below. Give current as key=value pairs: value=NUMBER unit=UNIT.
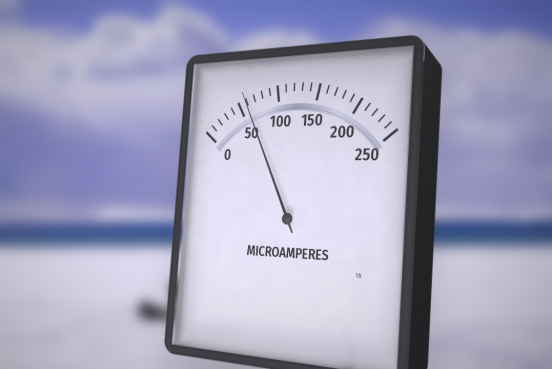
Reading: value=60 unit=µA
